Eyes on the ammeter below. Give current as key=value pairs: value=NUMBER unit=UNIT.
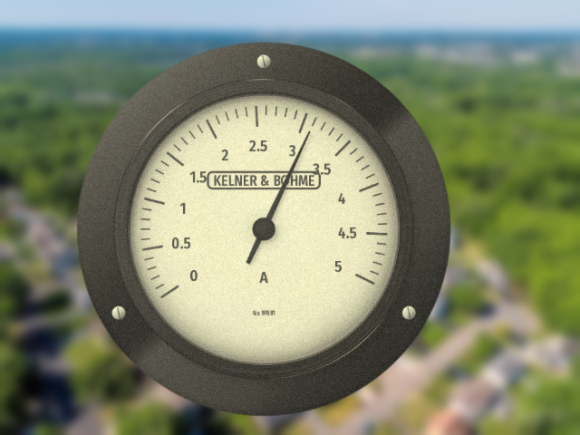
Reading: value=3.1 unit=A
